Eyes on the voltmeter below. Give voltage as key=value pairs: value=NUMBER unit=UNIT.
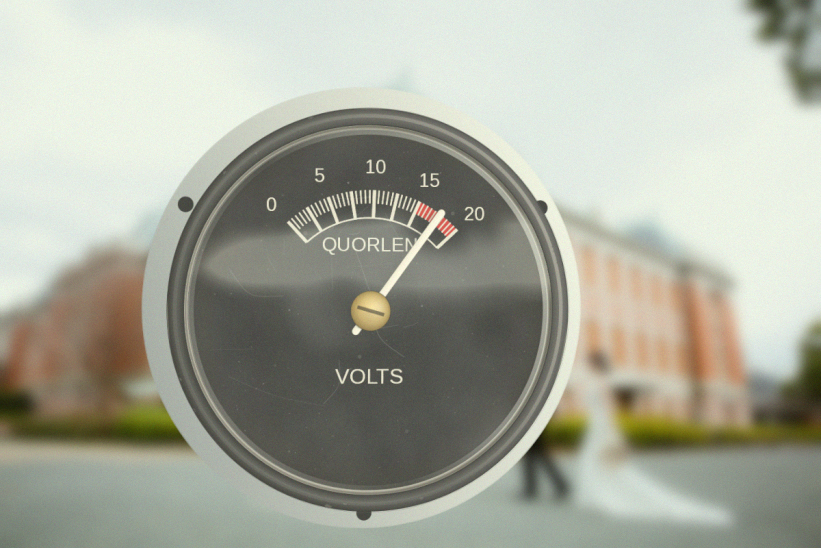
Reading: value=17.5 unit=V
